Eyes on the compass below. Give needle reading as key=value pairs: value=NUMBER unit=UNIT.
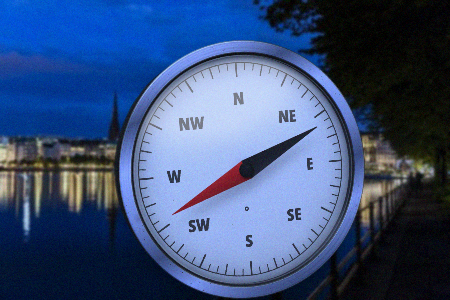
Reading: value=245 unit=°
